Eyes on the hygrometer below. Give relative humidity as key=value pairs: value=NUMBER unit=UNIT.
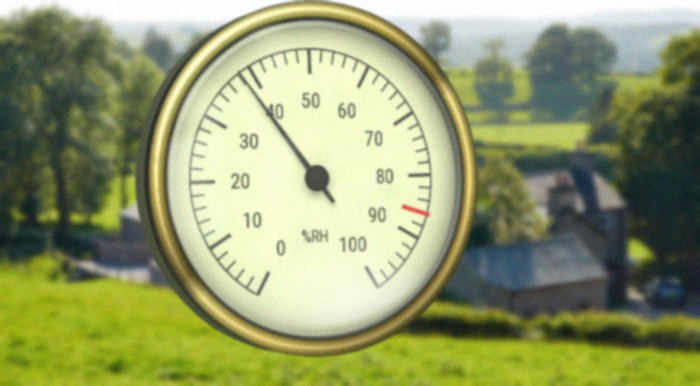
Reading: value=38 unit=%
